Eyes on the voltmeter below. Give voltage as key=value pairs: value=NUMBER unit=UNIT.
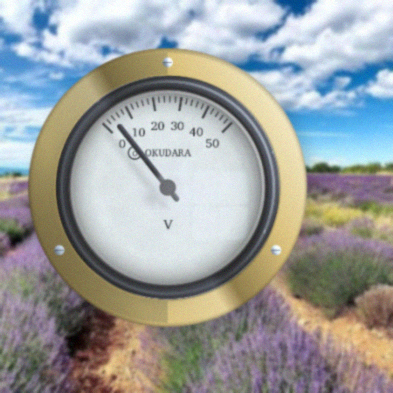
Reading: value=4 unit=V
